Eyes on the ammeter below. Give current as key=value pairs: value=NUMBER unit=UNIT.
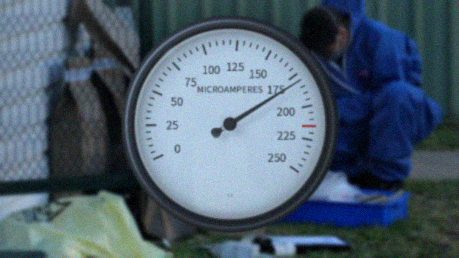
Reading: value=180 unit=µA
